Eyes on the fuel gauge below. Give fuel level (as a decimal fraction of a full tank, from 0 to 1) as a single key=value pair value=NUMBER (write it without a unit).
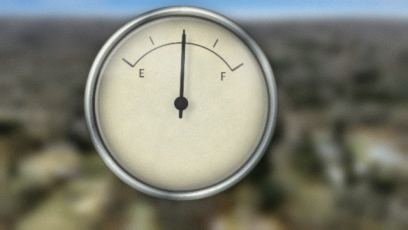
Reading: value=0.5
